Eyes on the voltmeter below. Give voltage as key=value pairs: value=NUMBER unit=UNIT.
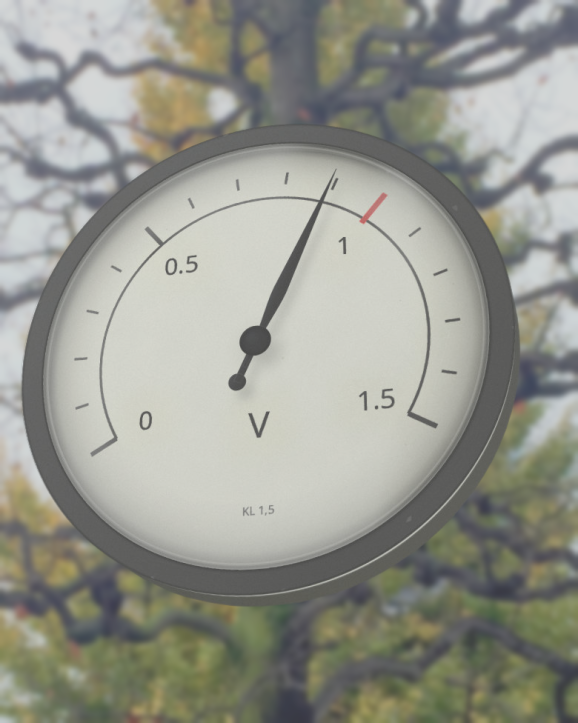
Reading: value=0.9 unit=V
